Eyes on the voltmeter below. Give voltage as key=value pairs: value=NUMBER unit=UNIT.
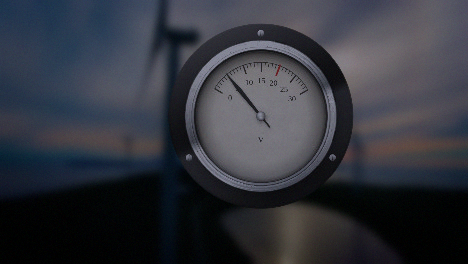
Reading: value=5 unit=V
